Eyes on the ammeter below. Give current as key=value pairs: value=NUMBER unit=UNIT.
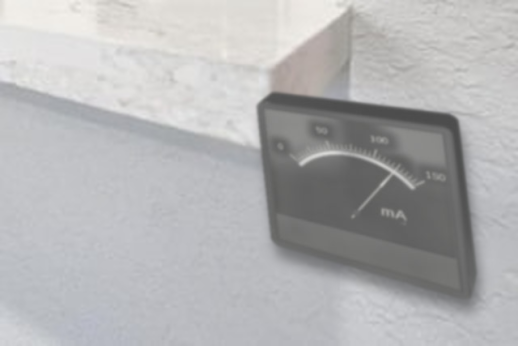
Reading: value=125 unit=mA
